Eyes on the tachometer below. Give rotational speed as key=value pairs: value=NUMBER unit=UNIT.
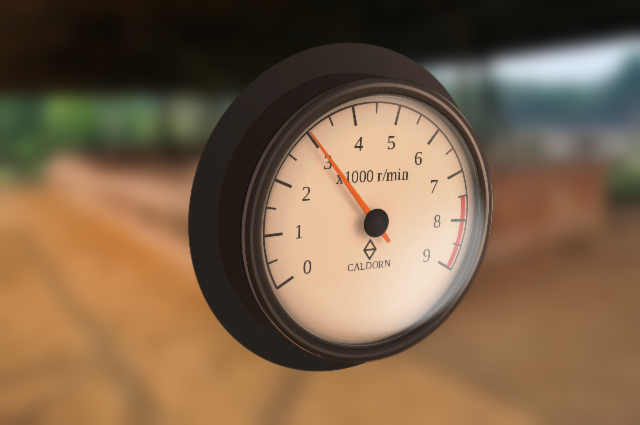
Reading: value=3000 unit=rpm
